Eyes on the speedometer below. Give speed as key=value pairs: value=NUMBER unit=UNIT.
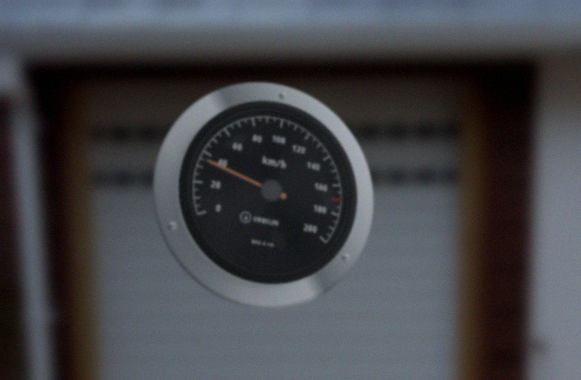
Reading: value=35 unit=km/h
